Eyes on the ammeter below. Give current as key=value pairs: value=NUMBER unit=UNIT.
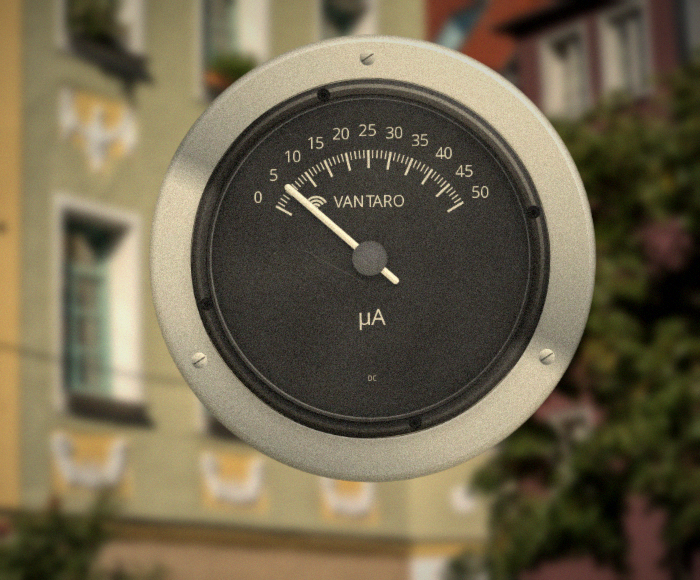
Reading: value=5 unit=µA
